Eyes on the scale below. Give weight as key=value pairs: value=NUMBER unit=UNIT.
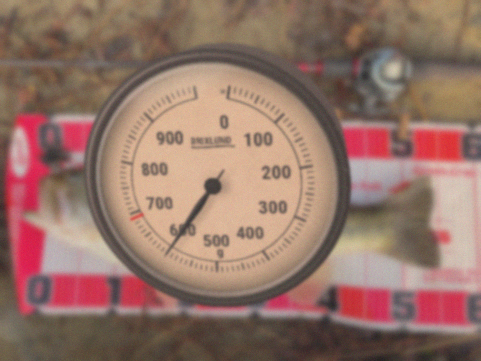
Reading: value=600 unit=g
